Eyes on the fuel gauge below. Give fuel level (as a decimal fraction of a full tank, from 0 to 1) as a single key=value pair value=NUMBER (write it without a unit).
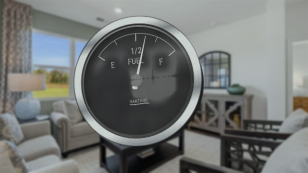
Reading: value=0.625
